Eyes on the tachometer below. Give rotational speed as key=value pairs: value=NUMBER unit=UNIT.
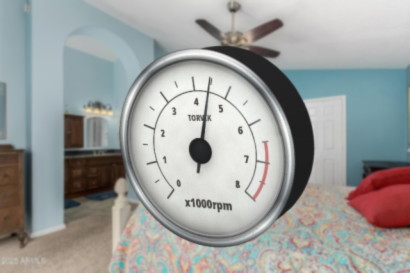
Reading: value=4500 unit=rpm
